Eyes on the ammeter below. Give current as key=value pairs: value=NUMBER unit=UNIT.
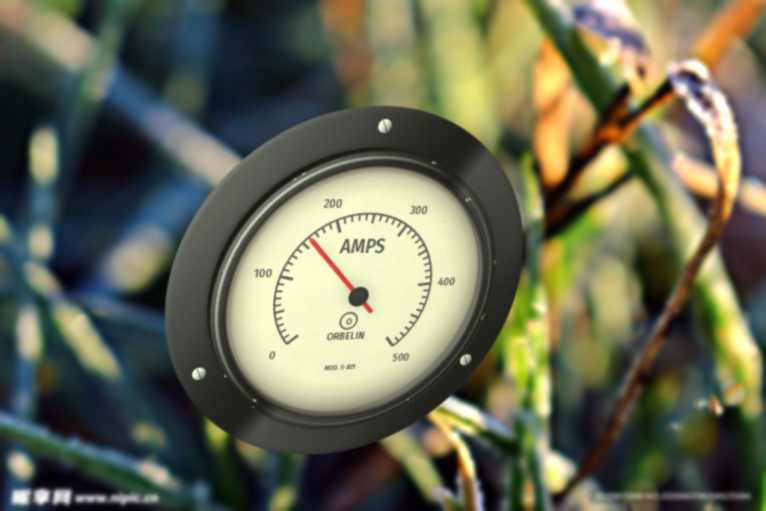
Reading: value=160 unit=A
